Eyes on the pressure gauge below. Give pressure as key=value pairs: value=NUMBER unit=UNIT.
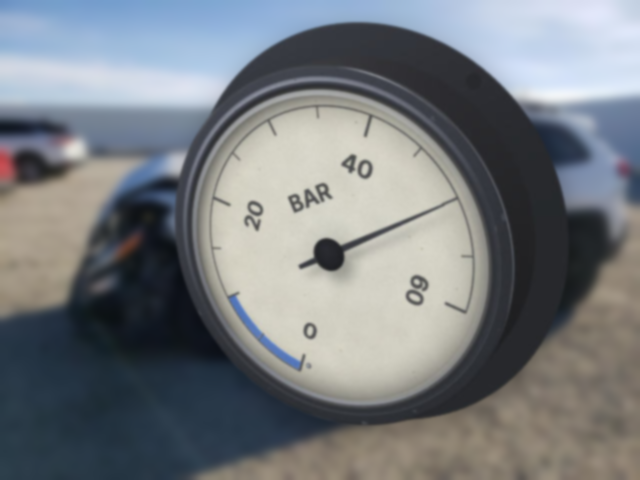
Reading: value=50 unit=bar
